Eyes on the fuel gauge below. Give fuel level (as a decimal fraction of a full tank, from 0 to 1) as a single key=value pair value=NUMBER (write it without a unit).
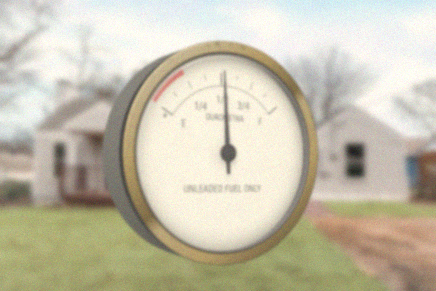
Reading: value=0.5
